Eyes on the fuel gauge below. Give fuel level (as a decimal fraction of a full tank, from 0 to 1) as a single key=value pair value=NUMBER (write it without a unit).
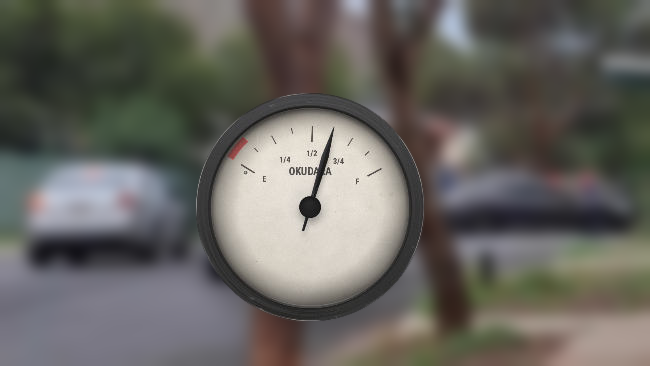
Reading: value=0.625
